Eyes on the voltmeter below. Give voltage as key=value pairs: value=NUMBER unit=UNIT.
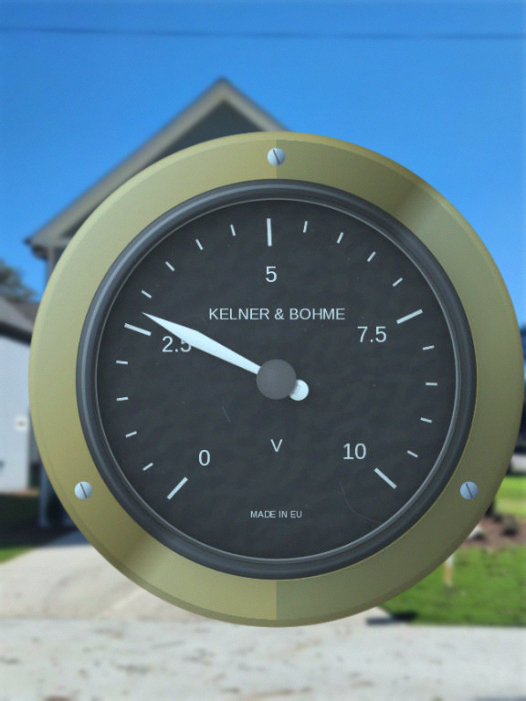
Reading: value=2.75 unit=V
